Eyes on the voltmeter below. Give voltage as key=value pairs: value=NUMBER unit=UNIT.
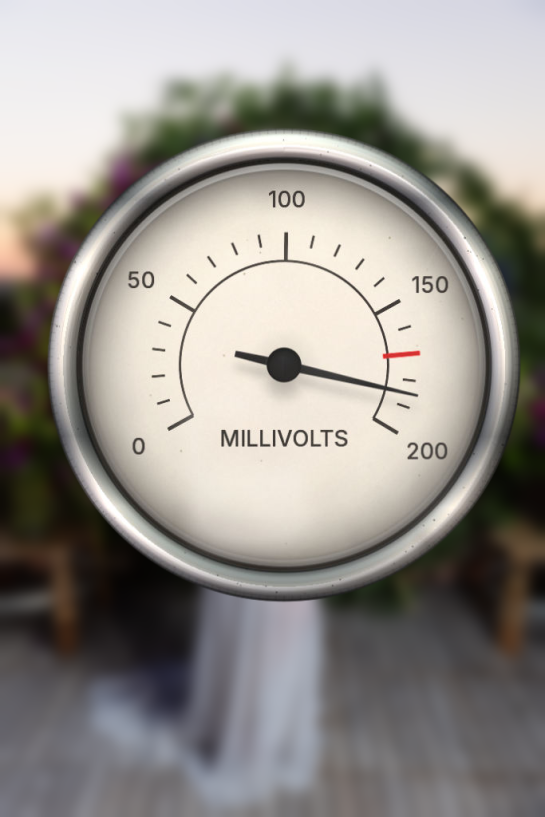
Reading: value=185 unit=mV
